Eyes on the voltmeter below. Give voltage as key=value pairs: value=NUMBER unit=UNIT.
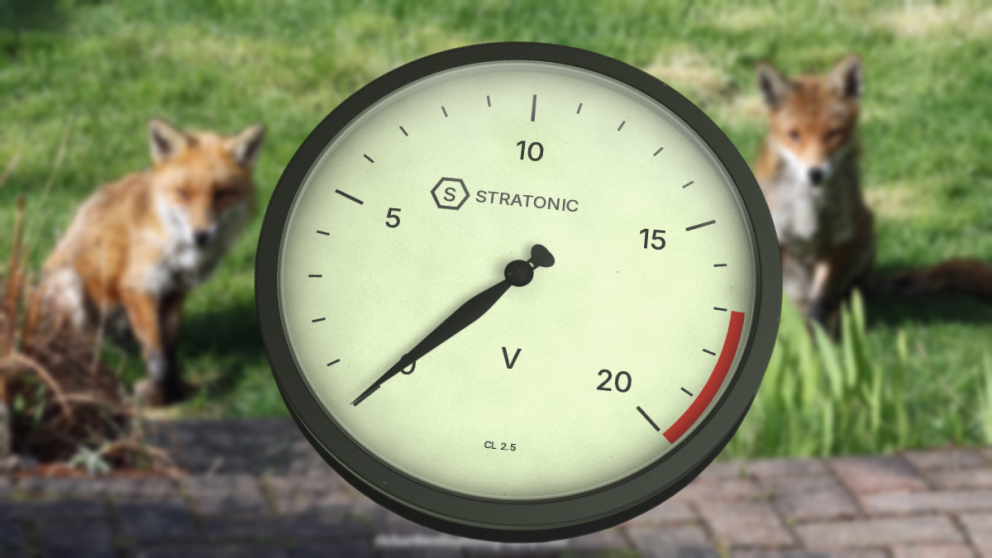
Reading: value=0 unit=V
